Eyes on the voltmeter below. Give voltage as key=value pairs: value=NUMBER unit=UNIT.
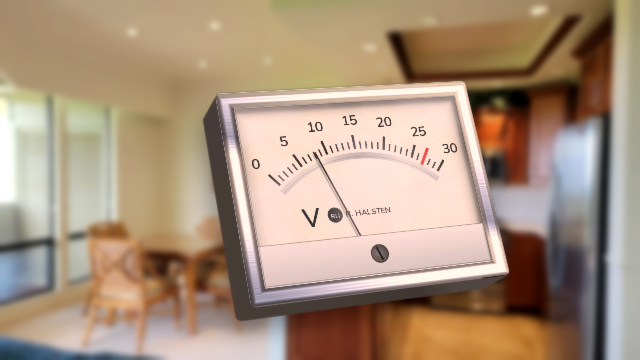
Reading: value=8 unit=V
